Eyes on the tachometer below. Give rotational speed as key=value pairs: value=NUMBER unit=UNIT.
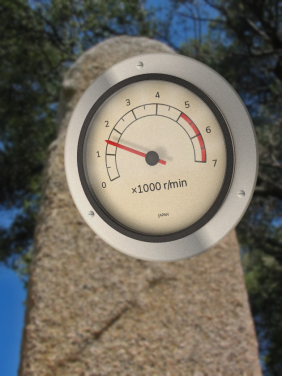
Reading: value=1500 unit=rpm
